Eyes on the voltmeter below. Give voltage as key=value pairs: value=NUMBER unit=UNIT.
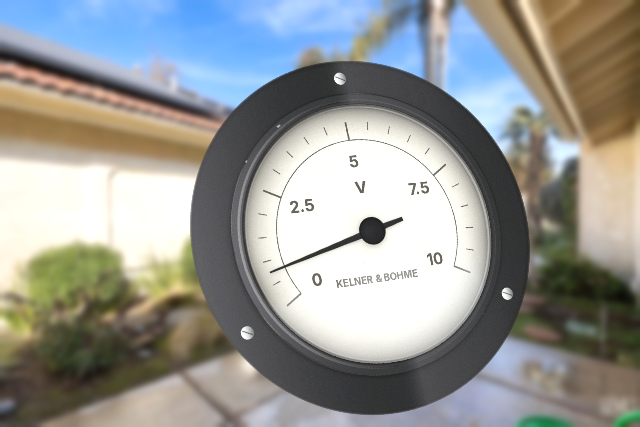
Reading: value=0.75 unit=V
